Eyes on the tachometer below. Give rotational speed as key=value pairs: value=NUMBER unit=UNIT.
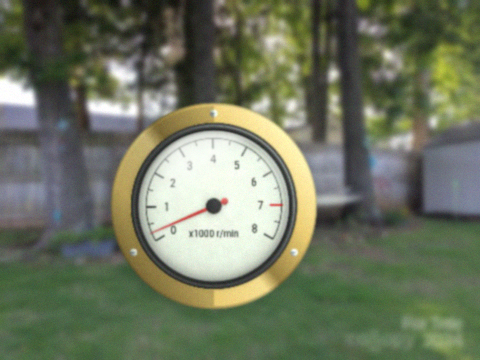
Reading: value=250 unit=rpm
